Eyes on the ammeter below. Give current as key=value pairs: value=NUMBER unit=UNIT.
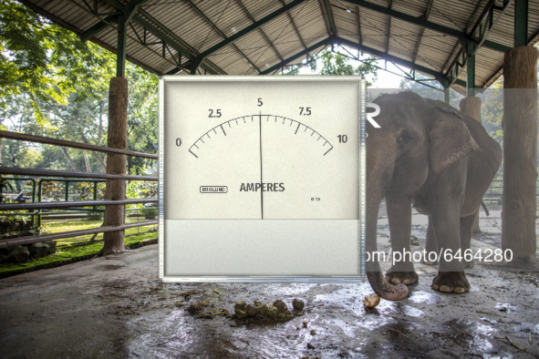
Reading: value=5 unit=A
